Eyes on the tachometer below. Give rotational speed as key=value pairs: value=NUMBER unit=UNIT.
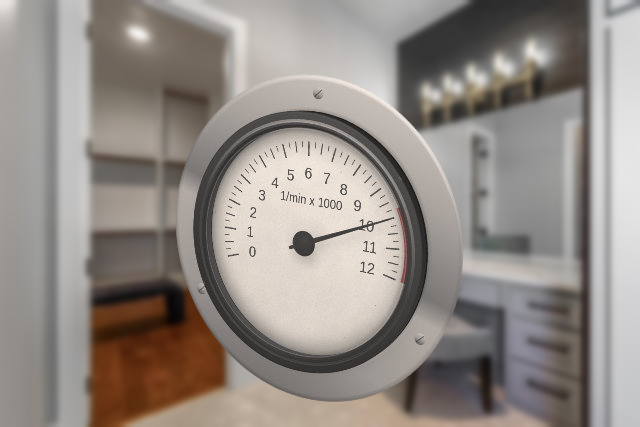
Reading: value=10000 unit=rpm
